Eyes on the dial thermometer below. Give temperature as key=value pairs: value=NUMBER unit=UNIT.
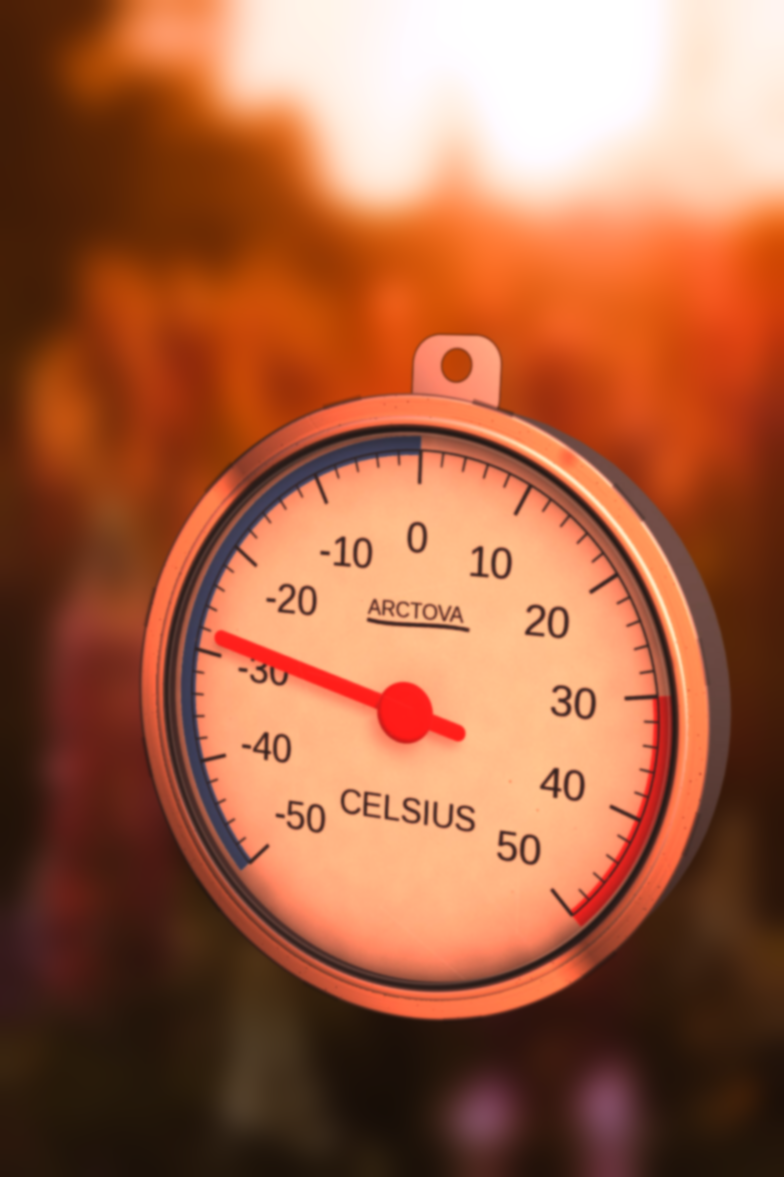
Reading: value=-28 unit=°C
